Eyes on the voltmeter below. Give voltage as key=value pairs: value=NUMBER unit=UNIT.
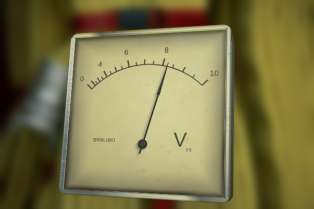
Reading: value=8.25 unit=V
